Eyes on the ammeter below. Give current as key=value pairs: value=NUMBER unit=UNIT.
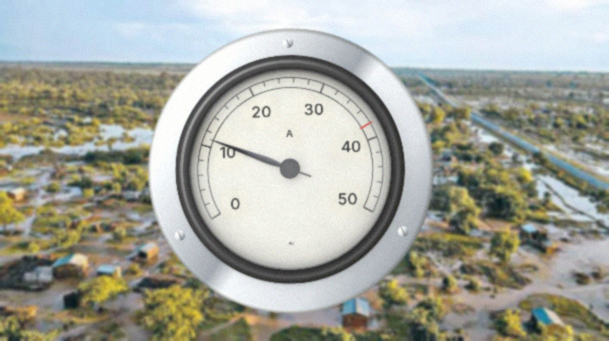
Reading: value=11 unit=A
